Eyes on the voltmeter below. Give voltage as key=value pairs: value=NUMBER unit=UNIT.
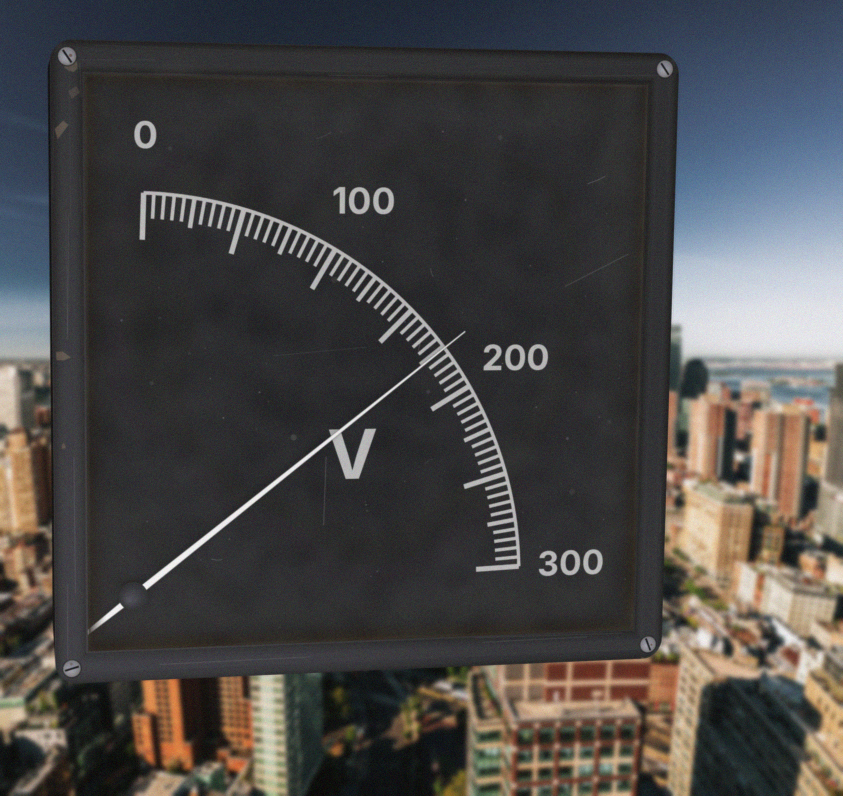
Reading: value=175 unit=V
